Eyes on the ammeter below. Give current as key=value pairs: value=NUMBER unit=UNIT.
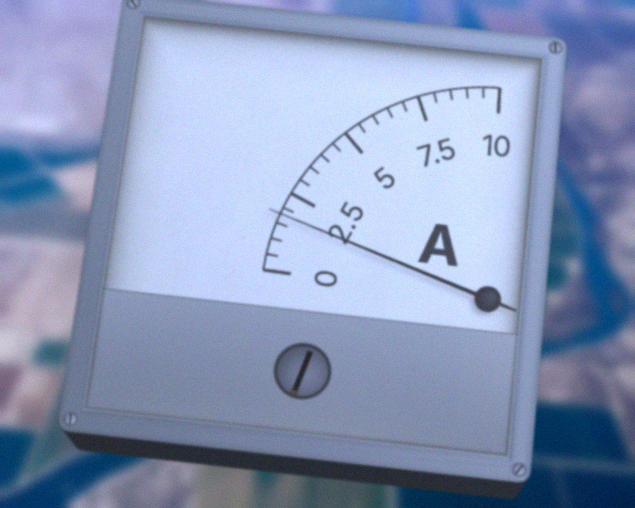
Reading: value=1.75 unit=A
